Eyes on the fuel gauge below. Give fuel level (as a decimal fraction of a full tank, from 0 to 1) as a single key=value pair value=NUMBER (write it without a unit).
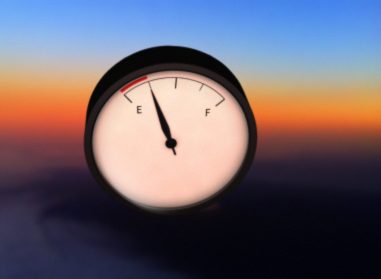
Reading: value=0.25
